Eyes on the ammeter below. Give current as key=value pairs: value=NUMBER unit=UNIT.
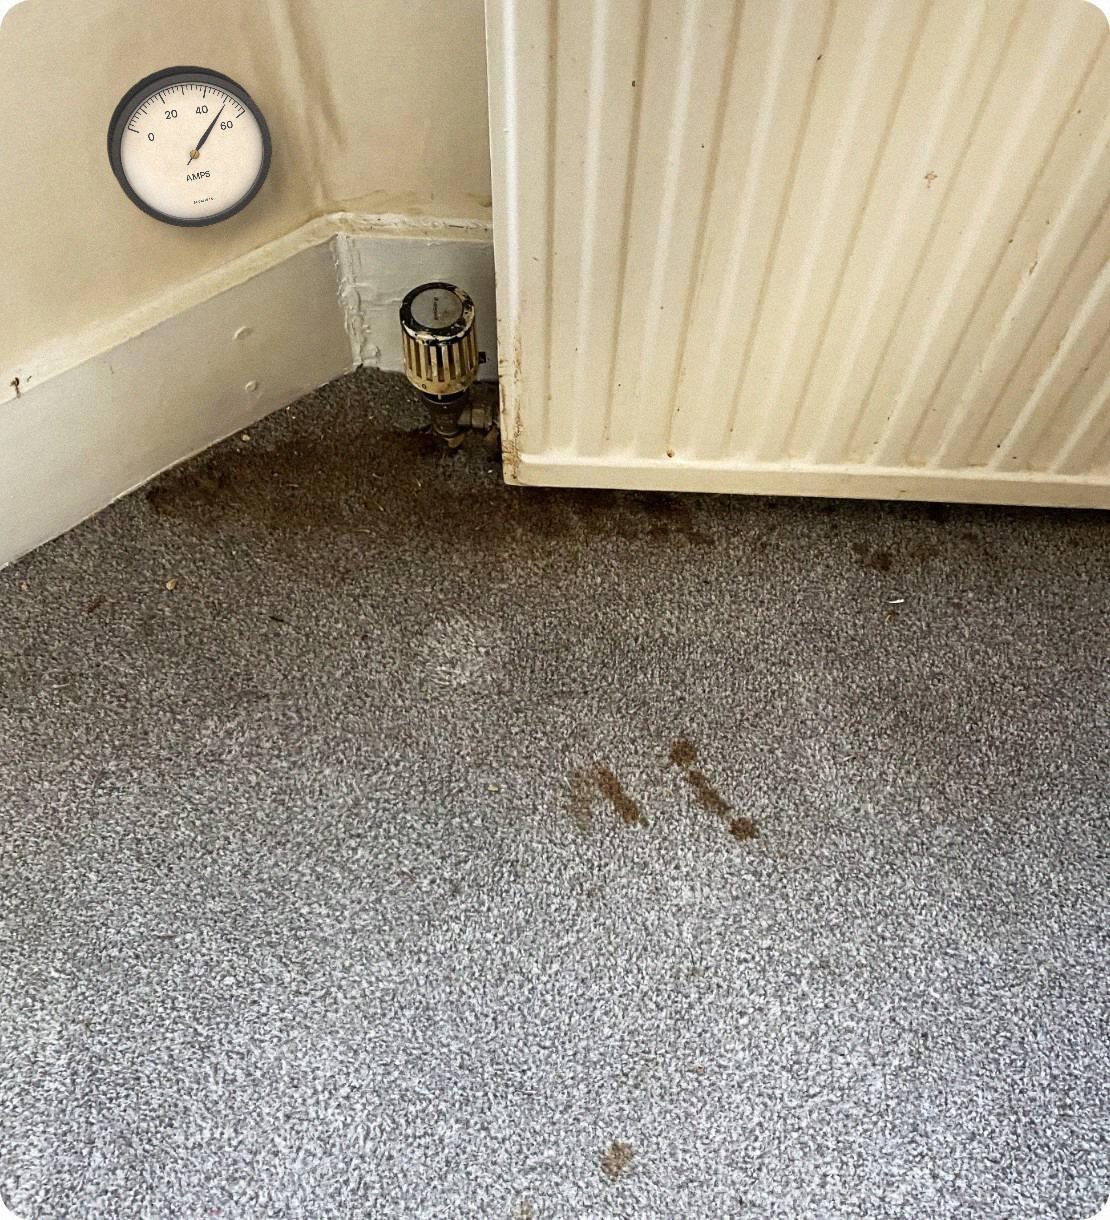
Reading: value=50 unit=A
